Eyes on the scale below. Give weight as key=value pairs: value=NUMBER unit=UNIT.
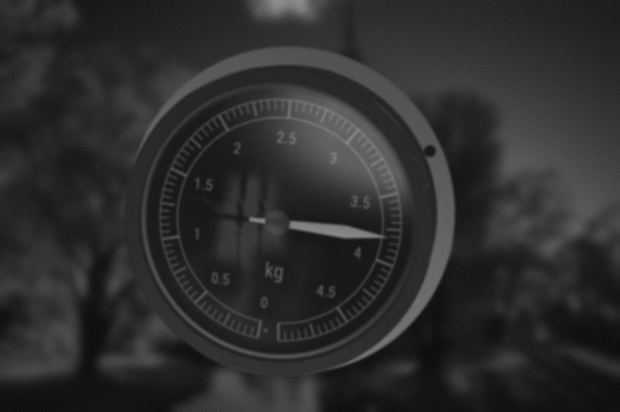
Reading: value=3.8 unit=kg
